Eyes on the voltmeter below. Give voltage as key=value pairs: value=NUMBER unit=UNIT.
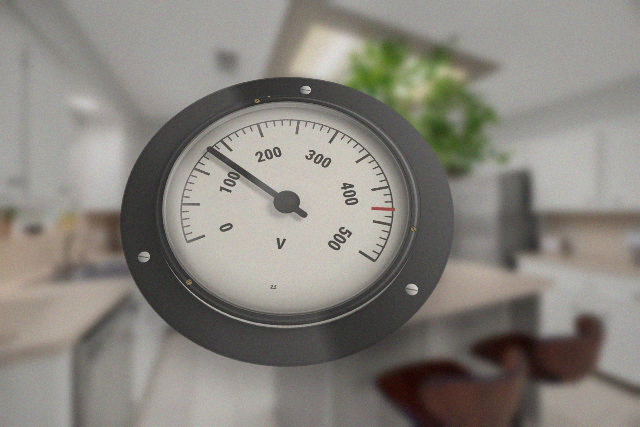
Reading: value=130 unit=V
